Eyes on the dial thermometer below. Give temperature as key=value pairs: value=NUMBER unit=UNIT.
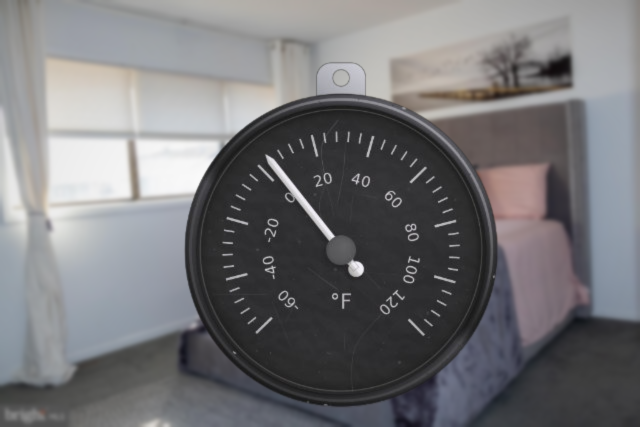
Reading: value=4 unit=°F
